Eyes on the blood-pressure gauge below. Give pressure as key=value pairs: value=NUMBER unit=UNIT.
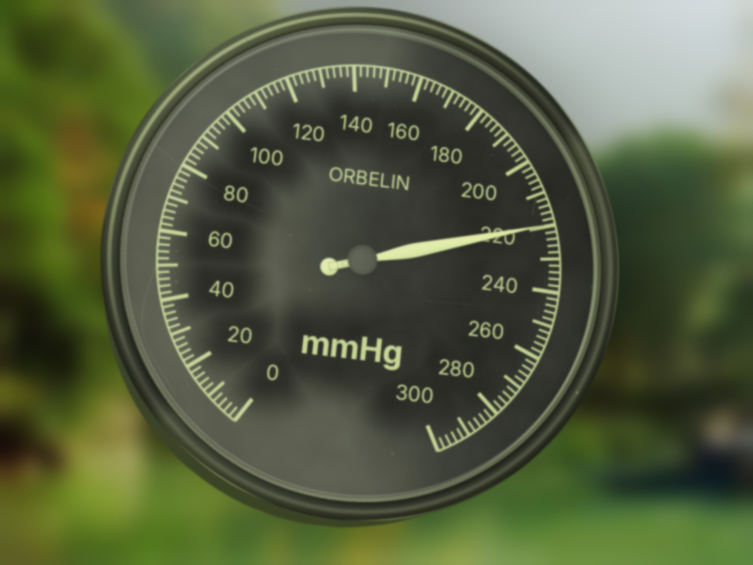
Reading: value=220 unit=mmHg
